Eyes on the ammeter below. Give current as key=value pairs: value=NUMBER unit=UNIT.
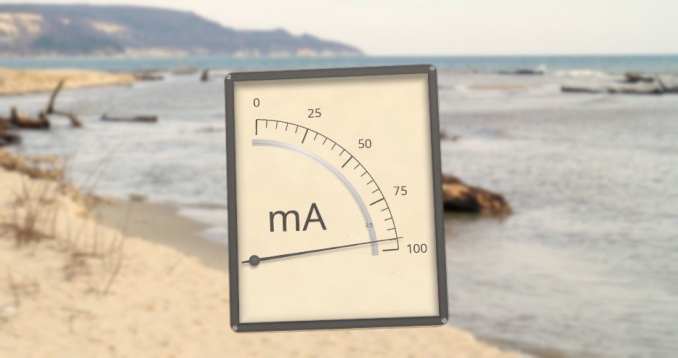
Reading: value=95 unit=mA
